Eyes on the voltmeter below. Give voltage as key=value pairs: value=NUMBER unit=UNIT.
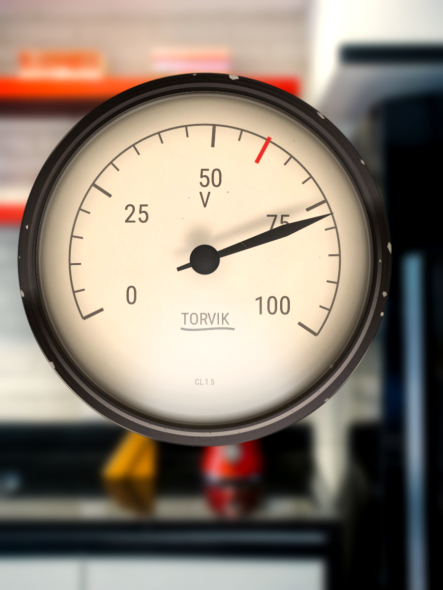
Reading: value=77.5 unit=V
